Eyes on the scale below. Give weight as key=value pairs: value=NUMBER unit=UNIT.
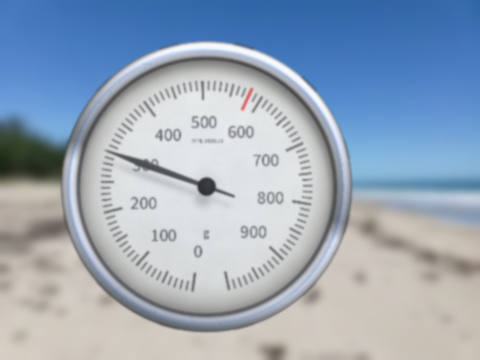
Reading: value=300 unit=g
